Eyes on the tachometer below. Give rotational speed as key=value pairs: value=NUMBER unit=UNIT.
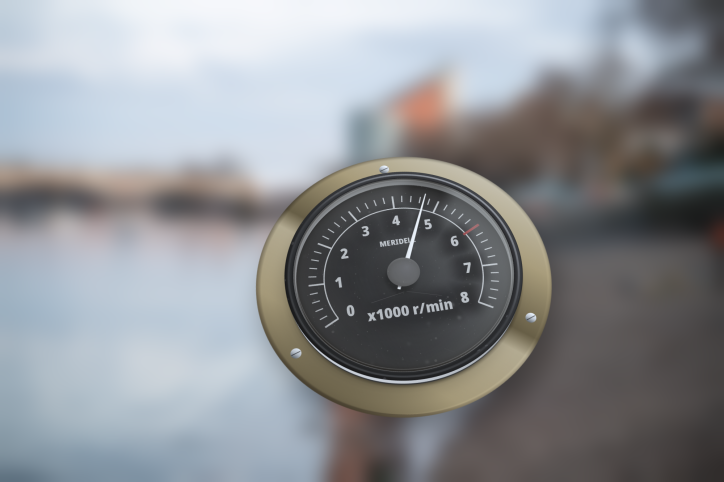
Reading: value=4700 unit=rpm
